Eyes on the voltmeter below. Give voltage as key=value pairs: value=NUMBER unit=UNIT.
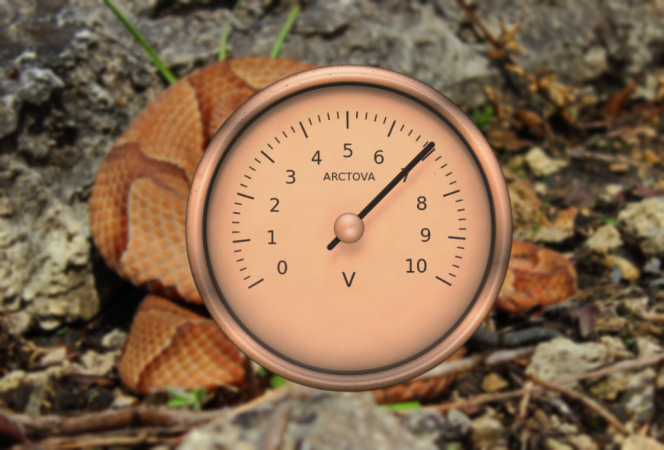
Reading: value=6.9 unit=V
